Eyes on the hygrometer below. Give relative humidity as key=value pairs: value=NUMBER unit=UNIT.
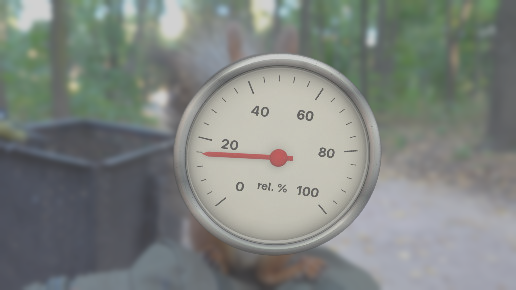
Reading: value=16 unit=%
